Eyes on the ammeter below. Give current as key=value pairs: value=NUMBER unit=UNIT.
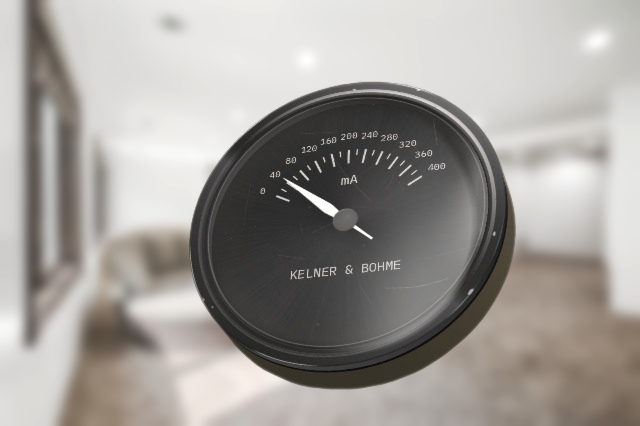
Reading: value=40 unit=mA
